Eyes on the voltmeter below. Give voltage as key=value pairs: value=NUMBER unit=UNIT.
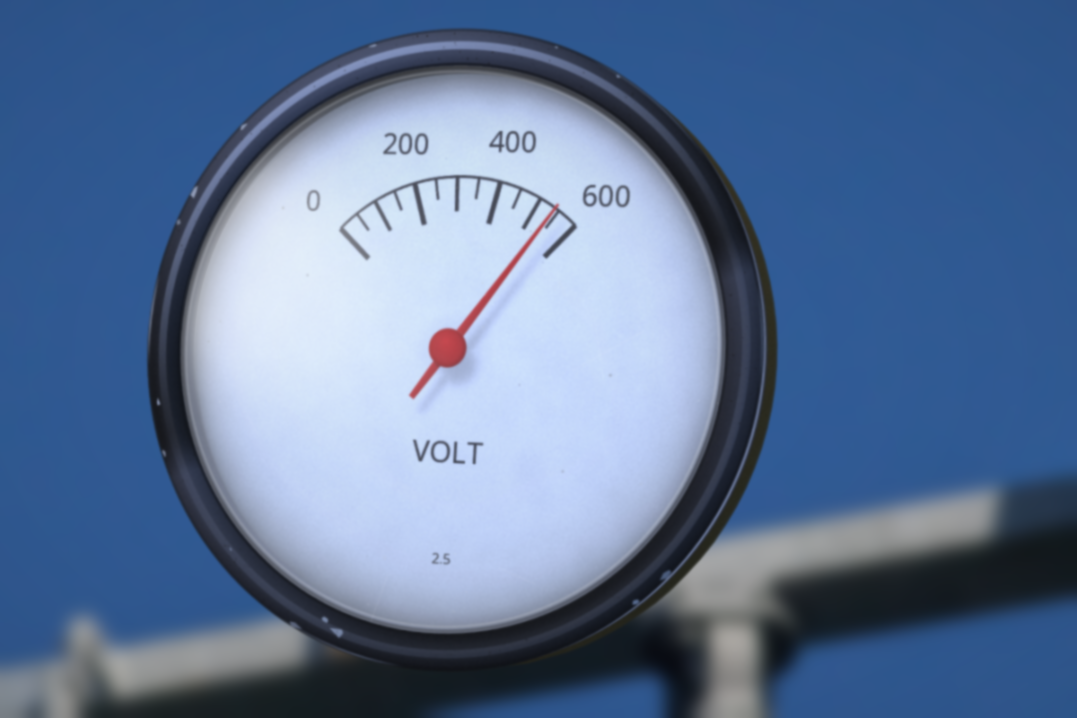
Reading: value=550 unit=V
